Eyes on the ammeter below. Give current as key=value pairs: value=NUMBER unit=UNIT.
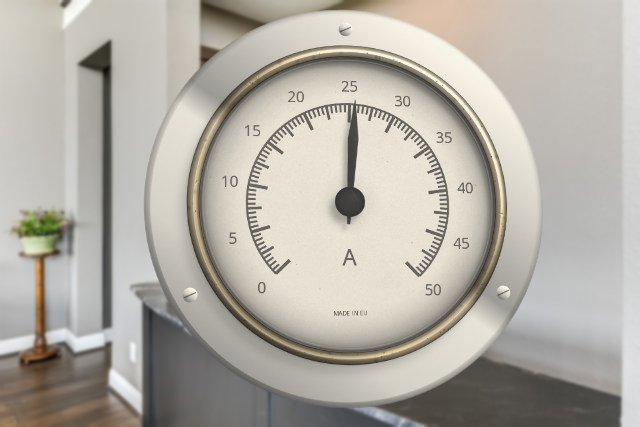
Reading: value=25.5 unit=A
